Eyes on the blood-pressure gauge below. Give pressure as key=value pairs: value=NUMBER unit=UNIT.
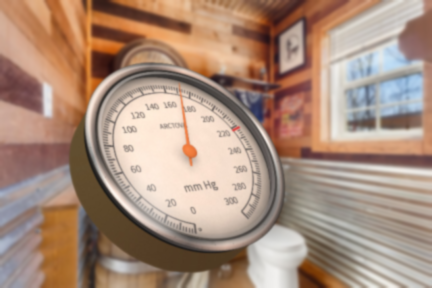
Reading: value=170 unit=mmHg
